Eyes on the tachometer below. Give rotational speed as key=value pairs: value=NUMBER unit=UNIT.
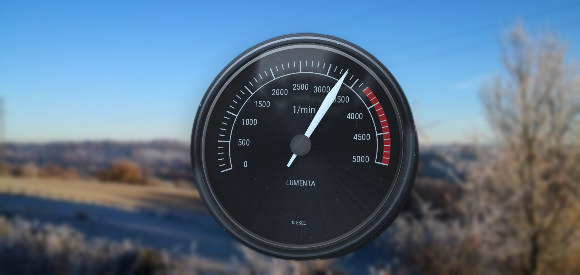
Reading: value=3300 unit=rpm
